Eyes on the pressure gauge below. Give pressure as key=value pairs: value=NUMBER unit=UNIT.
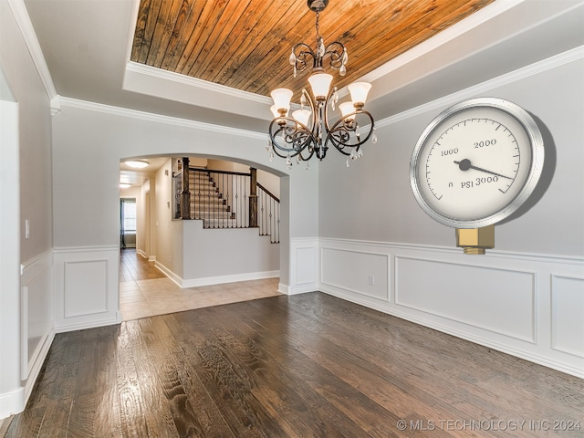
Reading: value=2800 unit=psi
